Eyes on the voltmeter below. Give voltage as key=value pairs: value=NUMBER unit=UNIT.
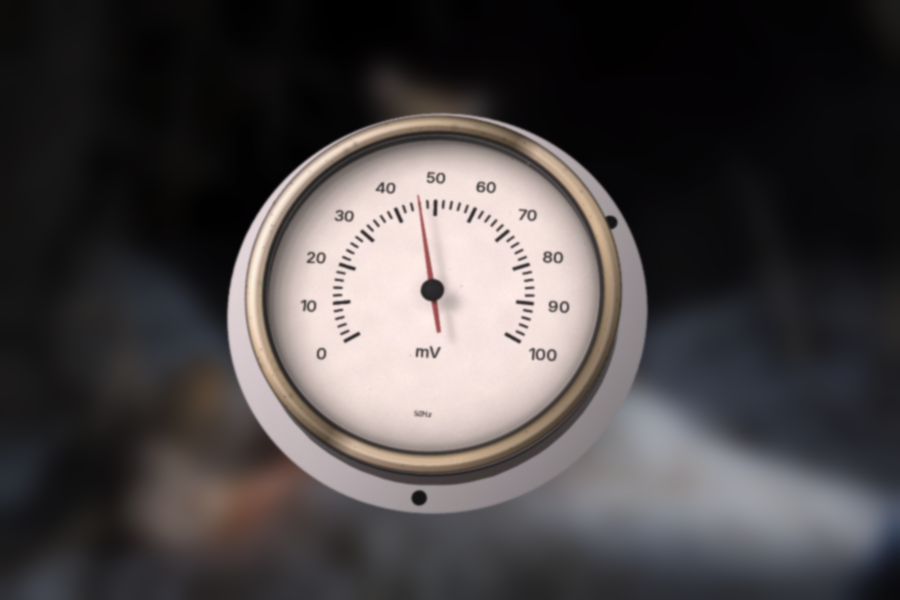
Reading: value=46 unit=mV
